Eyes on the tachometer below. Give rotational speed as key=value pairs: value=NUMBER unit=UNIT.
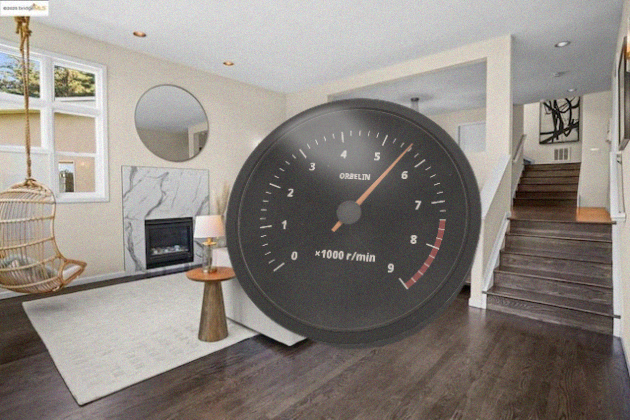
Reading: value=5600 unit=rpm
